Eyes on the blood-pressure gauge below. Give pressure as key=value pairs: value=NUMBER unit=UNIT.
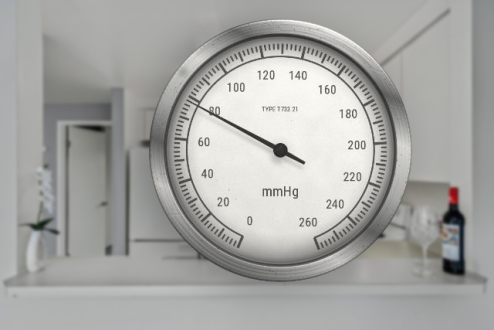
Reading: value=78 unit=mmHg
